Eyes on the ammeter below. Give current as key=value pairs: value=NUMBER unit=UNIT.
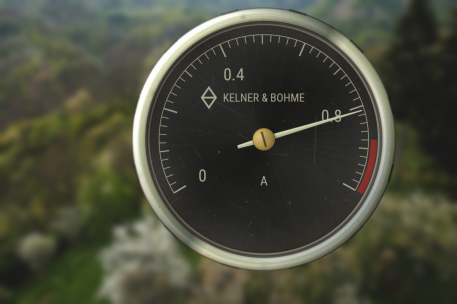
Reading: value=0.81 unit=A
